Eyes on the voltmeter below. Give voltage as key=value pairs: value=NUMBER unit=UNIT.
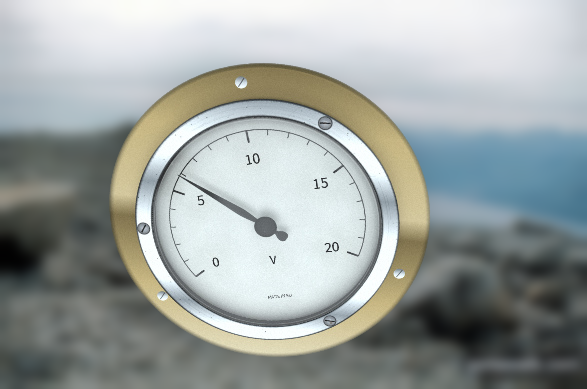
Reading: value=6 unit=V
